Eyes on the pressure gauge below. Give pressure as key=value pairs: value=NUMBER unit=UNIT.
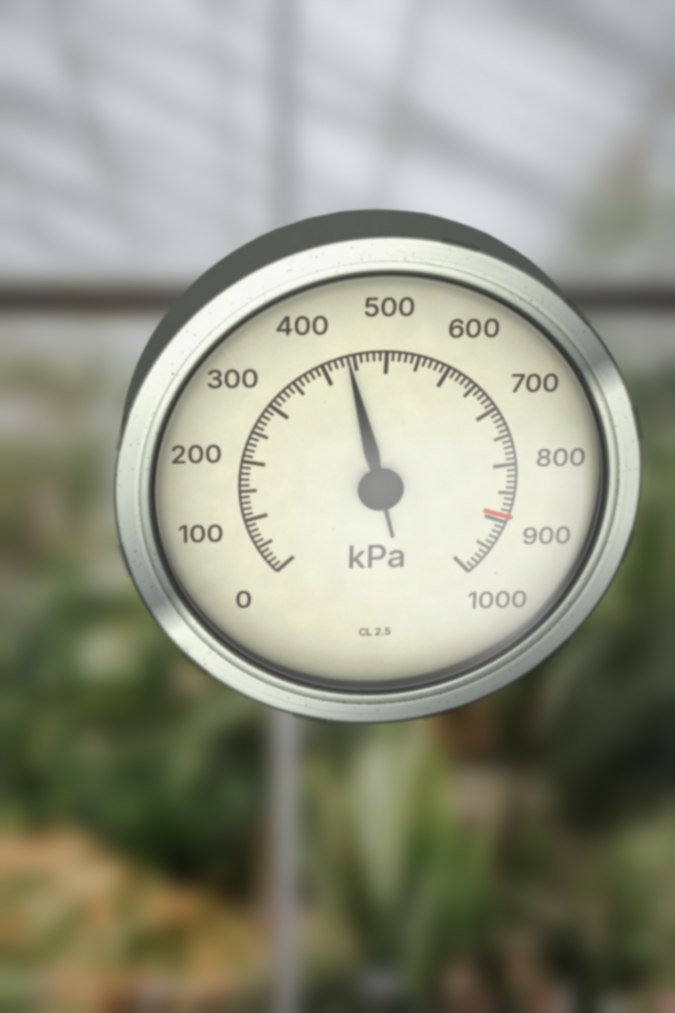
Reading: value=440 unit=kPa
